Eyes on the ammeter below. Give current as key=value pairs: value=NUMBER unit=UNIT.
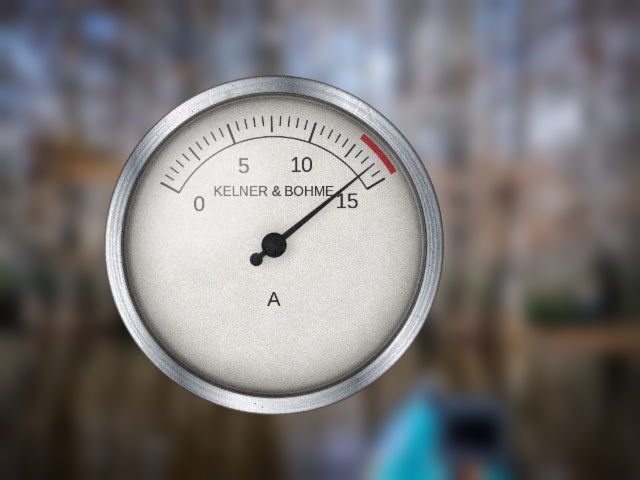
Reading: value=14 unit=A
